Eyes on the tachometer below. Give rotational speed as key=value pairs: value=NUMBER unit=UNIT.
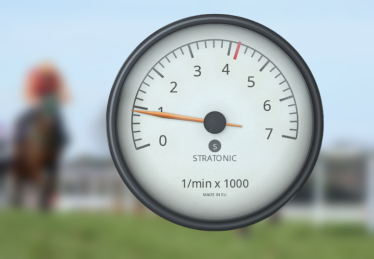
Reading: value=900 unit=rpm
